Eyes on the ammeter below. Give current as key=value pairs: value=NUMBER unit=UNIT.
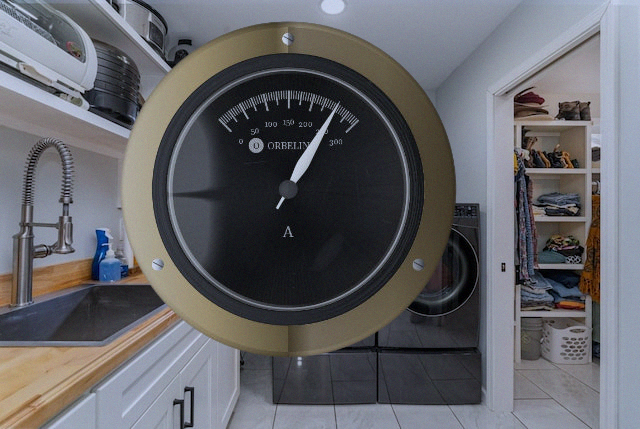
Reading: value=250 unit=A
